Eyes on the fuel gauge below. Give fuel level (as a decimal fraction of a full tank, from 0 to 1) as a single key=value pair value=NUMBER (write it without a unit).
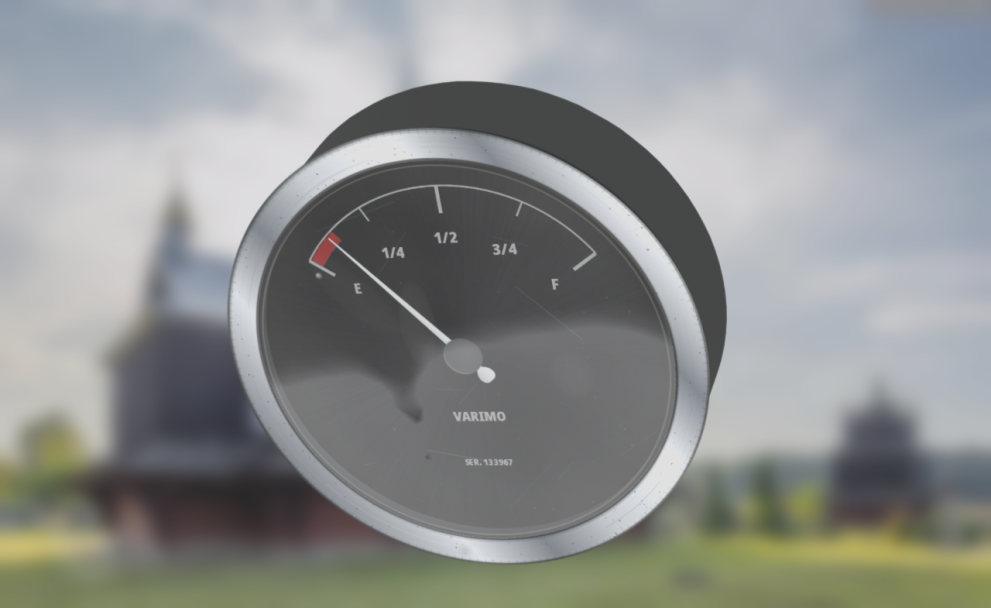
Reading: value=0.125
